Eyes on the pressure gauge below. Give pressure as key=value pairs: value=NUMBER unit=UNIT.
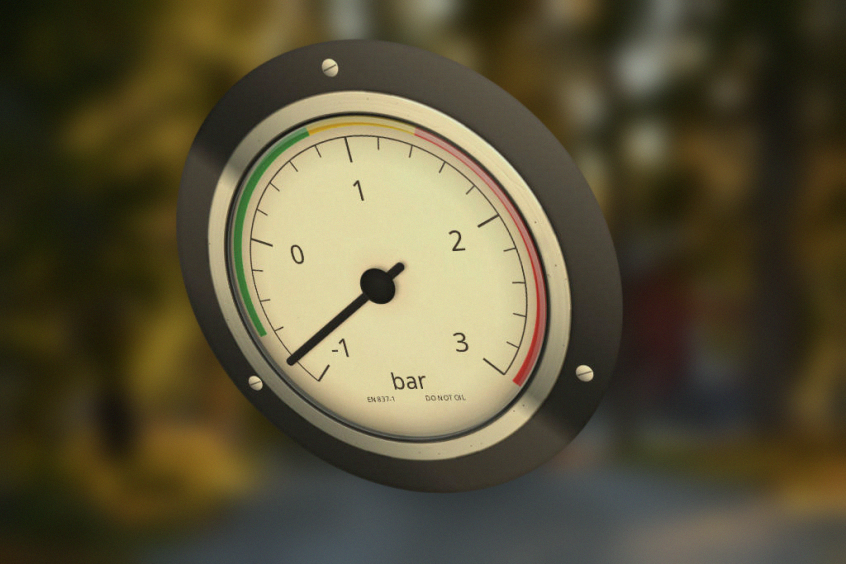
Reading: value=-0.8 unit=bar
